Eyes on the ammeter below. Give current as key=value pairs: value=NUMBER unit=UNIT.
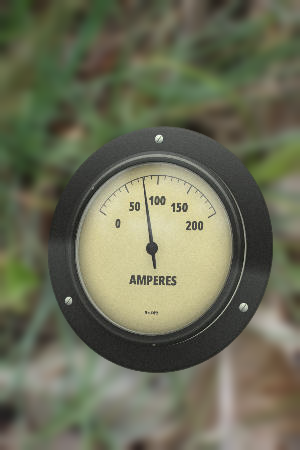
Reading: value=80 unit=A
